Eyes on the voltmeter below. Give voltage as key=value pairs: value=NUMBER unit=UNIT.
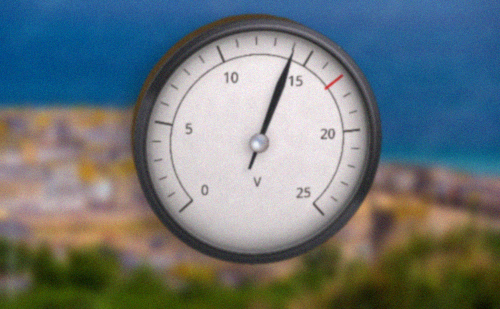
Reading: value=14 unit=V
